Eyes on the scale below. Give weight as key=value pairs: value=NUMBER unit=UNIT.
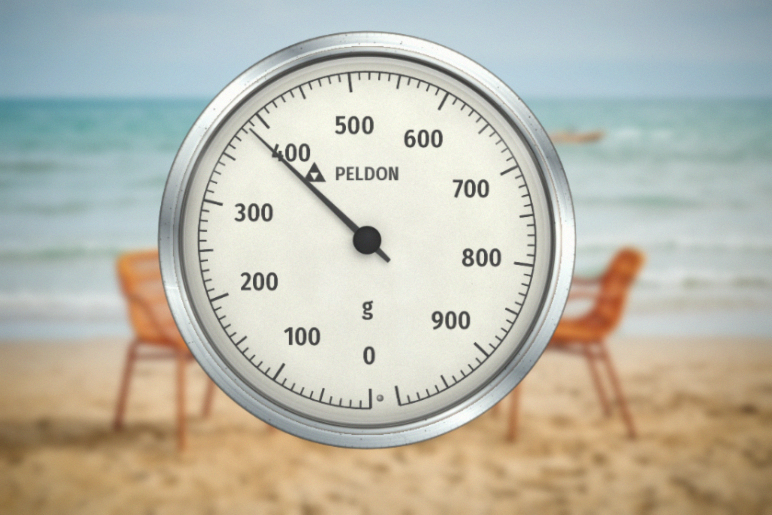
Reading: value=385 unit=g
